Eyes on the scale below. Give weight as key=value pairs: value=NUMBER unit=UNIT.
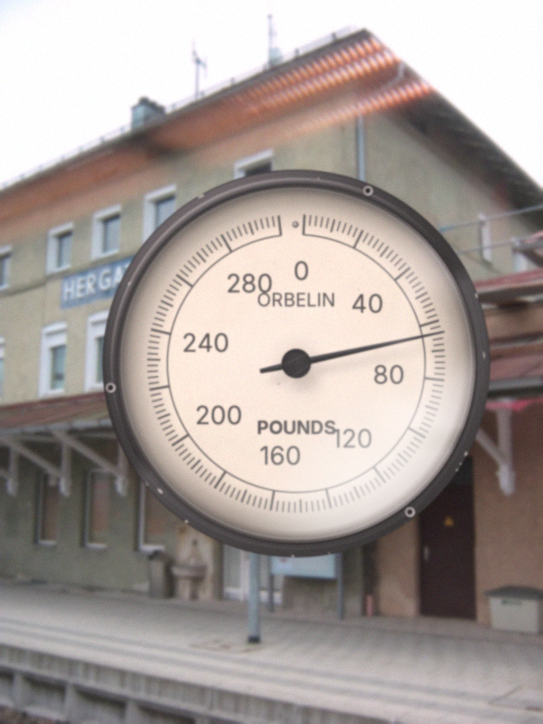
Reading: value=64 unit=lb
